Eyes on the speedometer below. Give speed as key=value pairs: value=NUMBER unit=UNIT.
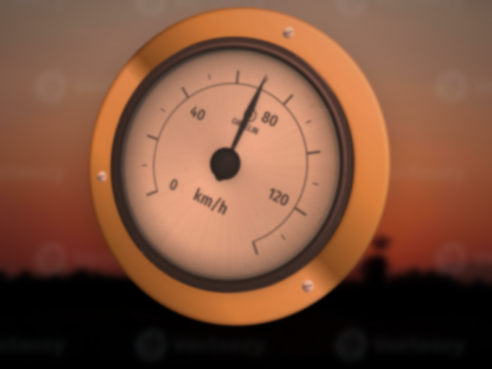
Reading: value=70 unit=km/h
